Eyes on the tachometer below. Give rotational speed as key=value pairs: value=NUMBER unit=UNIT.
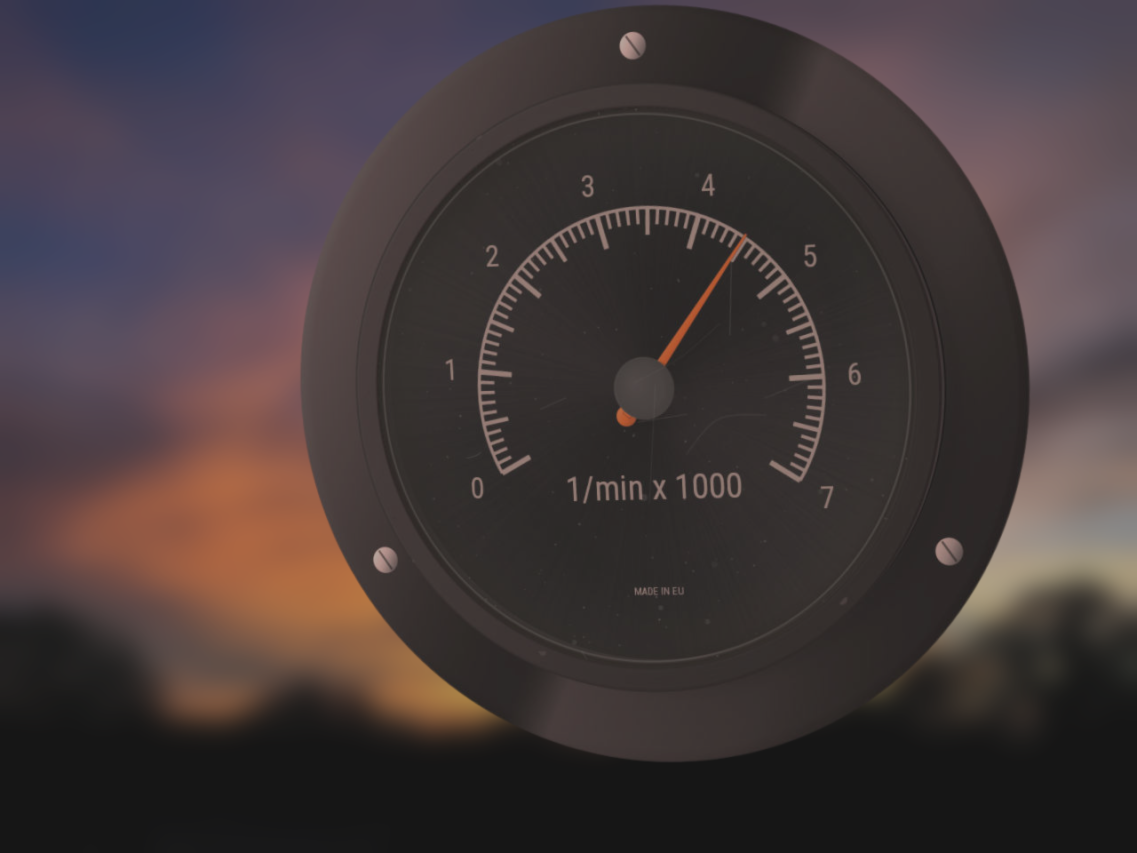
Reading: value=4500 unit=rpm
